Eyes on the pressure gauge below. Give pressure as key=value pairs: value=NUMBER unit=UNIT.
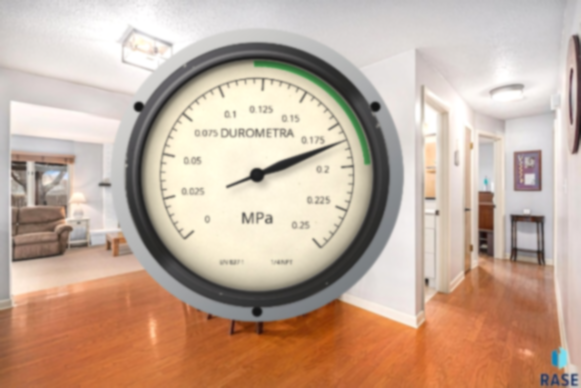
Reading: value=0.185 unit=MPa
